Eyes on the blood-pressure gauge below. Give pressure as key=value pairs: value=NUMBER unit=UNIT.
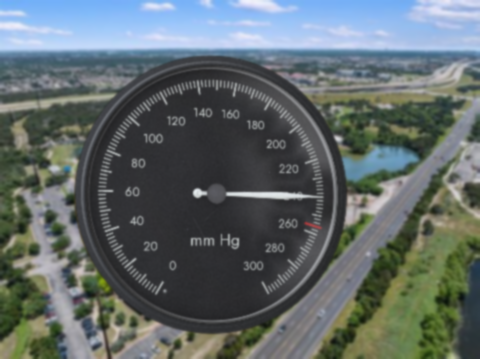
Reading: value=240 unit=mmHg
